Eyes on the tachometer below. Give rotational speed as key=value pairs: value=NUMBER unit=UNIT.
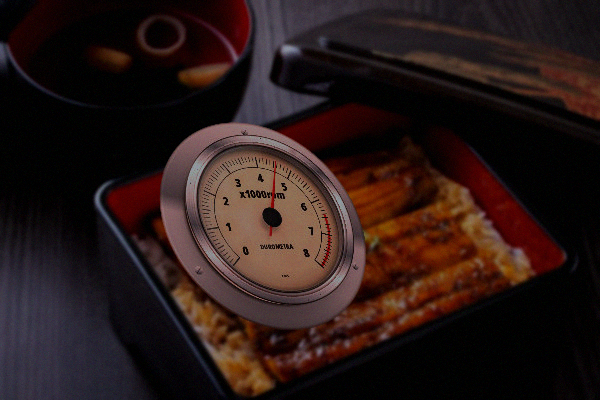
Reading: value=4500 unit=rpm
